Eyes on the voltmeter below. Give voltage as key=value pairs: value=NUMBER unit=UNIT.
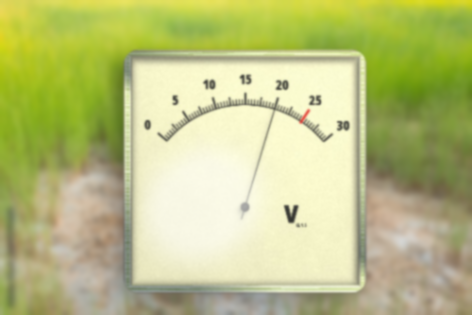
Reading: value=20 unit=V
